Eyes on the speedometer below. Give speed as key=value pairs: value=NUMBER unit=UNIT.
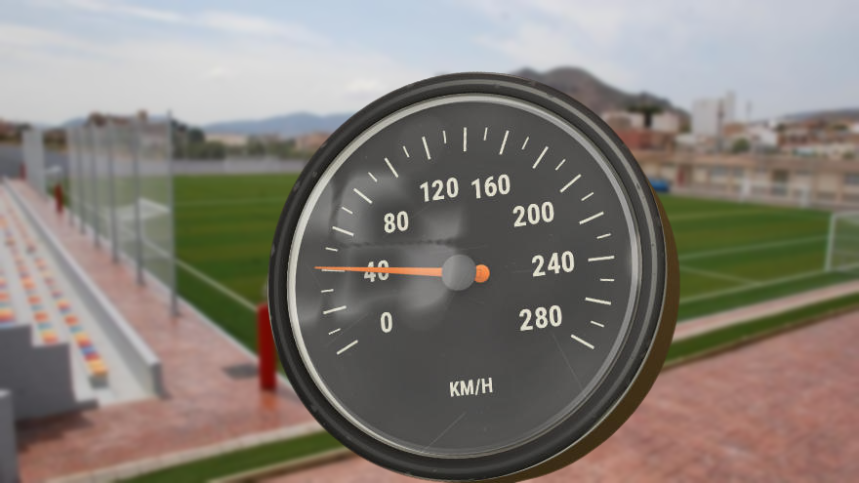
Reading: value=40 unit=km/h
